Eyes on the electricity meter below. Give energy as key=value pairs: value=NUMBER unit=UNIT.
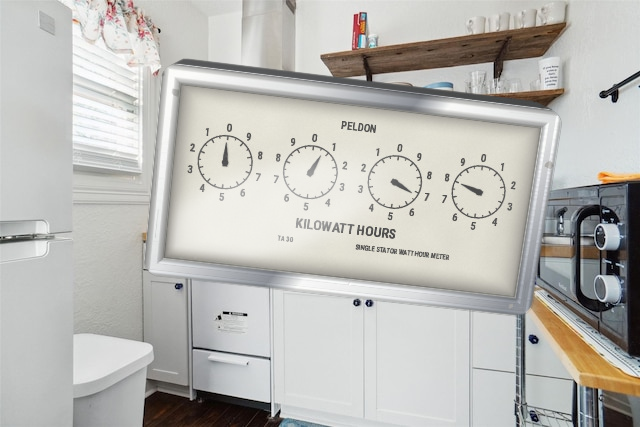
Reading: value=68 unit=kWh
